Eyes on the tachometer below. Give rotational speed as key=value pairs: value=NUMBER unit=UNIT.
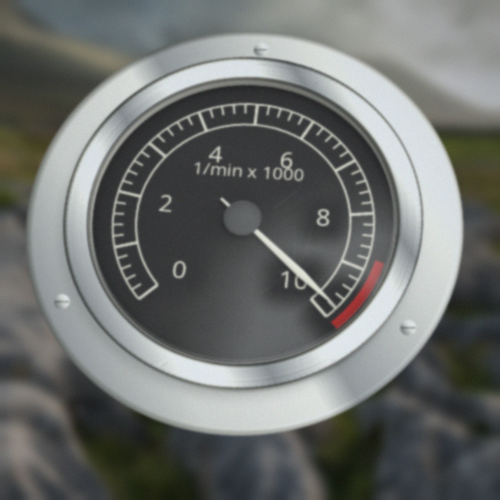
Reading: value=9800 unit=rpm
